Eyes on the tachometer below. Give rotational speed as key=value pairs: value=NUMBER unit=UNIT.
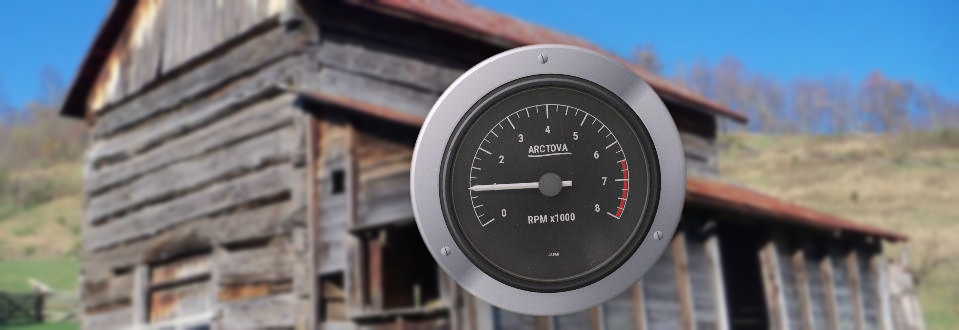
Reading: value=1000 unit=rpm
